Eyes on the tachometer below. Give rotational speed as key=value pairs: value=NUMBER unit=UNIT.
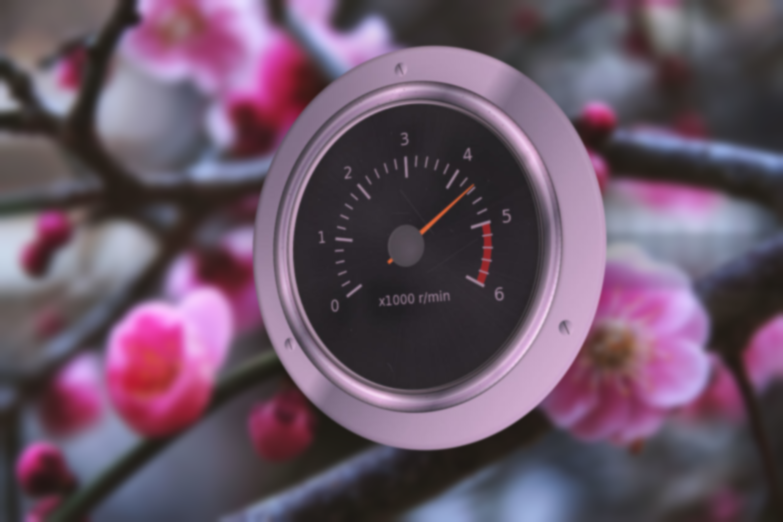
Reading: value=4400 unit=rpm
